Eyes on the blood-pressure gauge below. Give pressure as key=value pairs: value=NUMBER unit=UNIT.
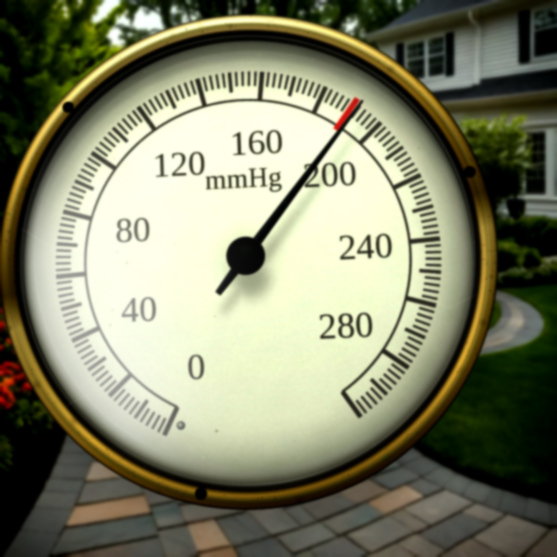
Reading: value=192 unit=mmHg
